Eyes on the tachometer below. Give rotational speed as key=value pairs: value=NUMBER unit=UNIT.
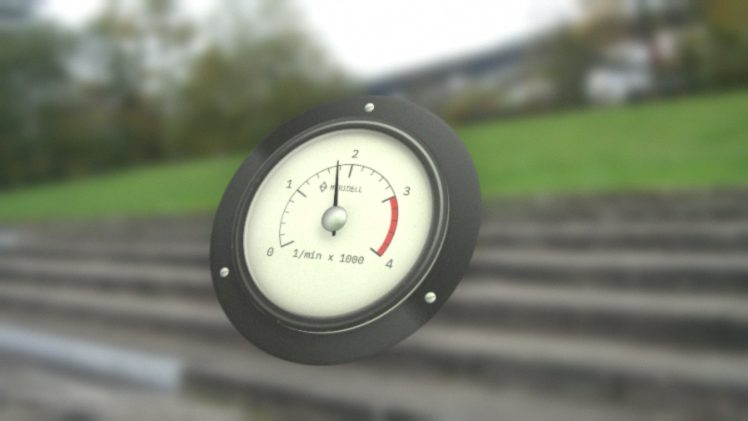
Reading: value=1800 unit=rpm
